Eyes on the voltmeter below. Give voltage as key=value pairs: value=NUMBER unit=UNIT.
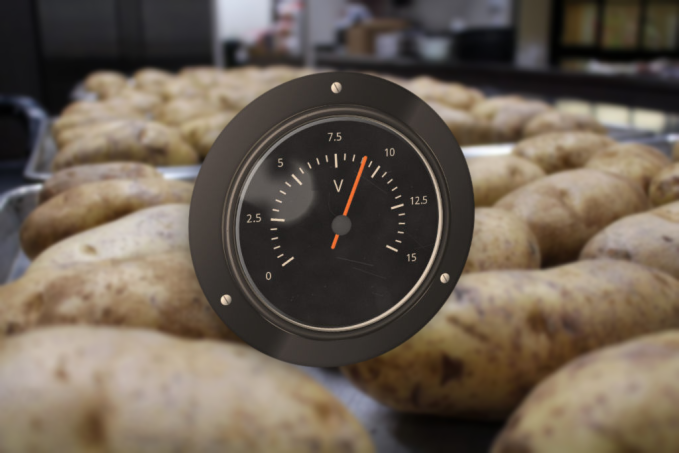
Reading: value=9 unit=V
